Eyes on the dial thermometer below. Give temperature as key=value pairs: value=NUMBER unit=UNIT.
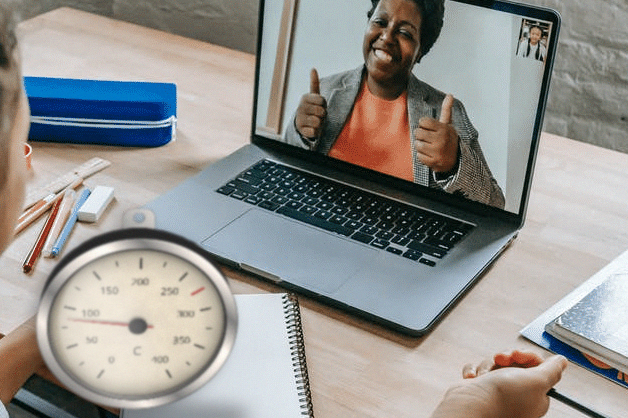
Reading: value=87.5 unit=°C
